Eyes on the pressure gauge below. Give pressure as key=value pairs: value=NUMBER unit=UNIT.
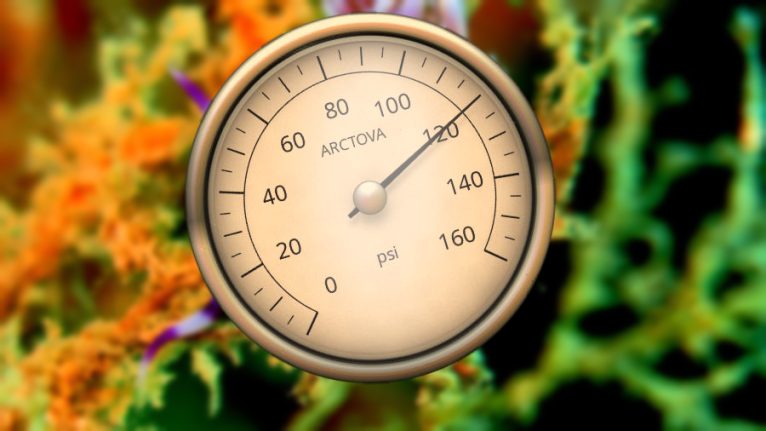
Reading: value=120 unit=psi
